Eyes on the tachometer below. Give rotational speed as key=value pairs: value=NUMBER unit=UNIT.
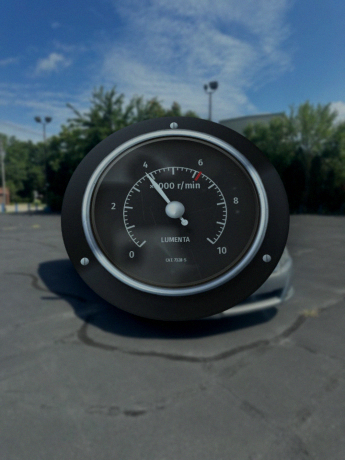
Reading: value=3800 unit=rpm
